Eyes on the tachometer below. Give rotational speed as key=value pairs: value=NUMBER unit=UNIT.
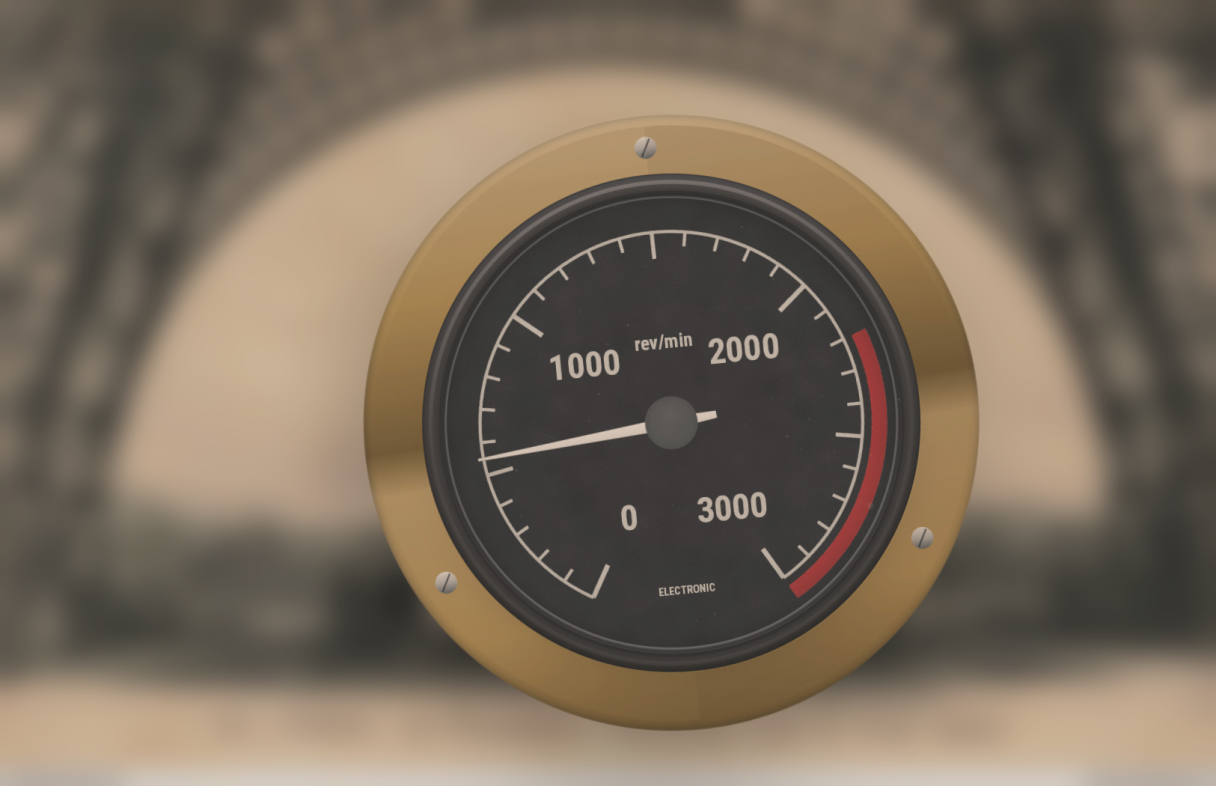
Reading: value=550 unit=rpm
